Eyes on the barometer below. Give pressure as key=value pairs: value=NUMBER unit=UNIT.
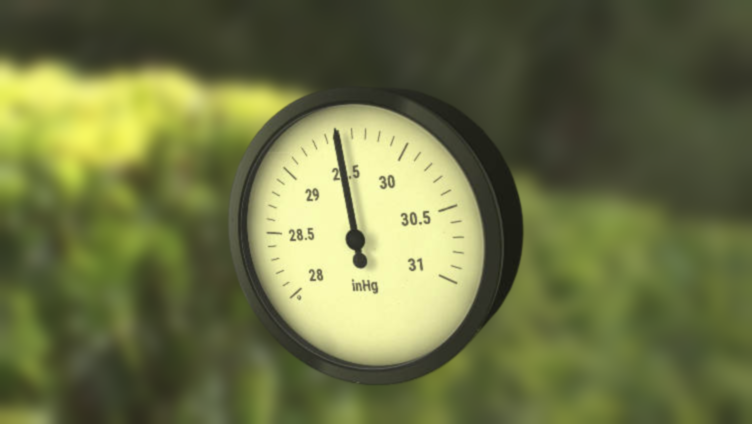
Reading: value=29.5 unit=inHg
